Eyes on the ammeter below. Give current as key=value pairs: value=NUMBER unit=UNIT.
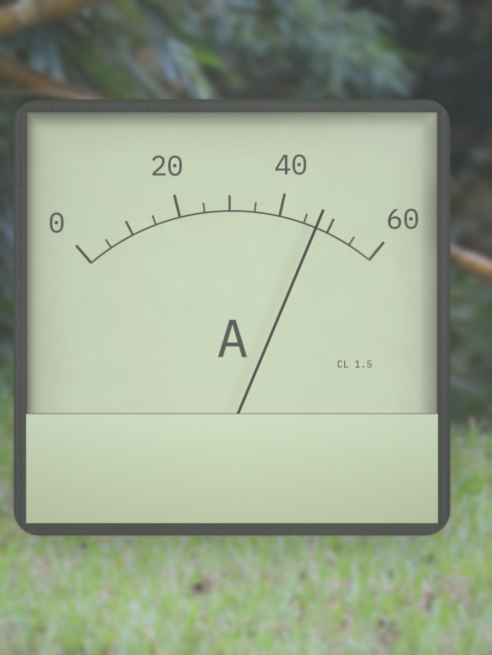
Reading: value=47.5 unit=A
